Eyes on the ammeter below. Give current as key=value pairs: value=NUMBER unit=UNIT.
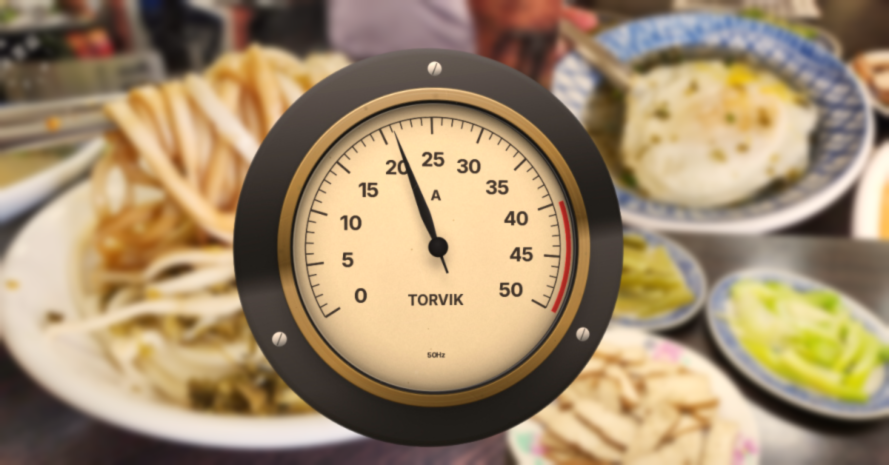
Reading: value=21 unit=A
